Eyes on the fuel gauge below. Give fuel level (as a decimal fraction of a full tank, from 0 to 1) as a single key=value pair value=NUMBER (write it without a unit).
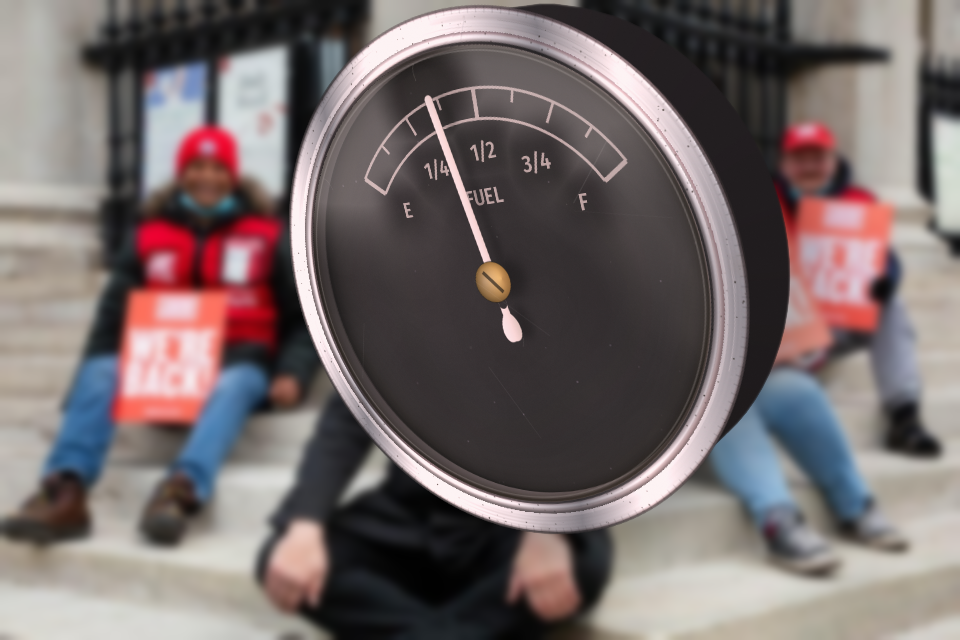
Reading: value=0.375
